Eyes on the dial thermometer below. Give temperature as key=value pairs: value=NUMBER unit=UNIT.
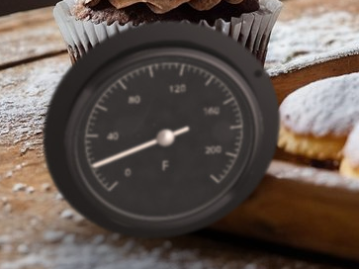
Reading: value=20 unit=°F
